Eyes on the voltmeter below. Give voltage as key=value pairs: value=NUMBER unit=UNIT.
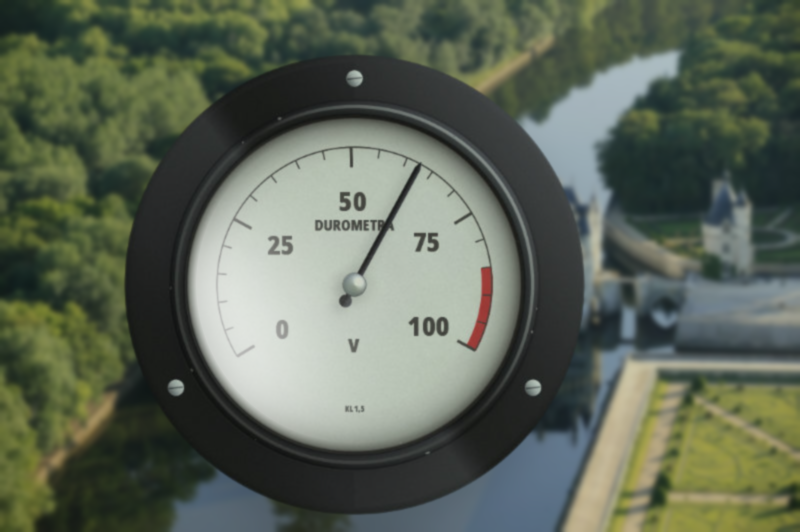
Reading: value=62.5 unit=V
